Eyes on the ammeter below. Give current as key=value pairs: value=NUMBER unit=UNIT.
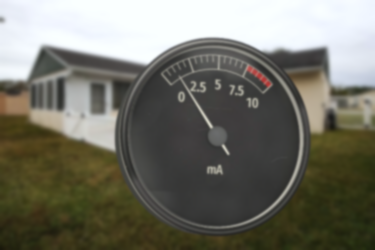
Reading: value=1 unit=mA
